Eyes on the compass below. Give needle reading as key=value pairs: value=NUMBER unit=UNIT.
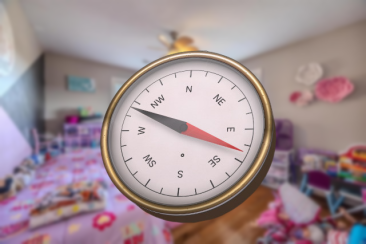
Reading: value=112.5 unit=°
